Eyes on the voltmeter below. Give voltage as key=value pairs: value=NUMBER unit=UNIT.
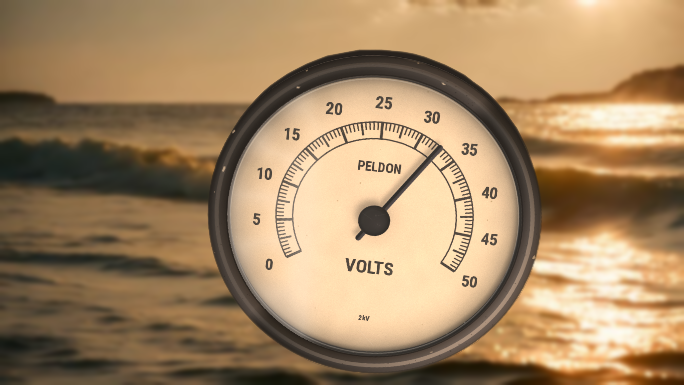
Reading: value=32.5 unit=V
